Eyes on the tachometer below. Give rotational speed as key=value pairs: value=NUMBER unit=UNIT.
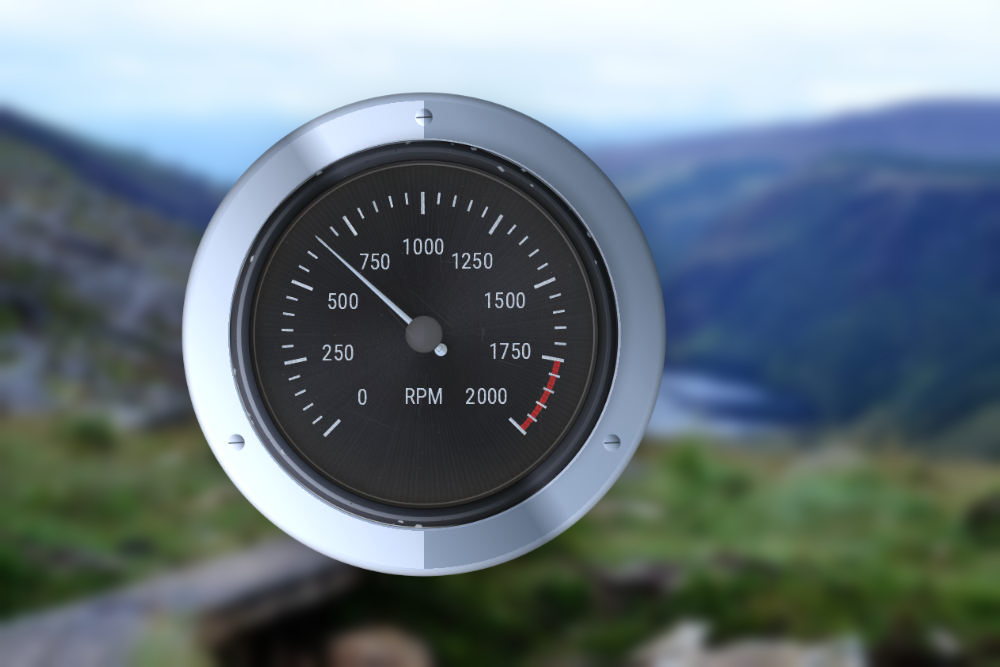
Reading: value=650 unit=rpm
